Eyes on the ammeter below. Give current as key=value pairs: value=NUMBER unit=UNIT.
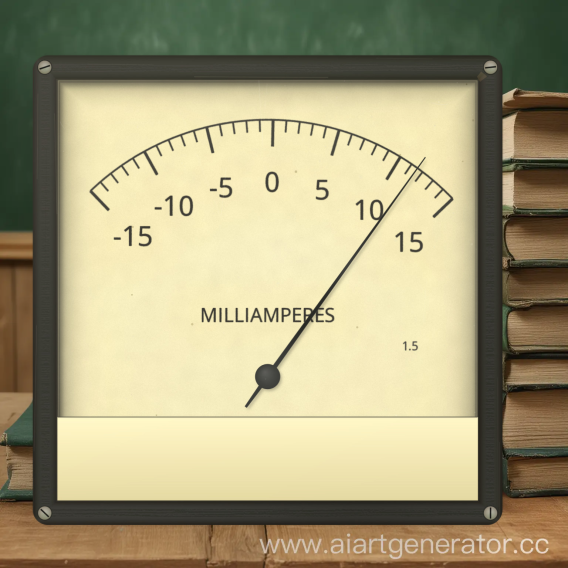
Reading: value=11.5 unit=mA
